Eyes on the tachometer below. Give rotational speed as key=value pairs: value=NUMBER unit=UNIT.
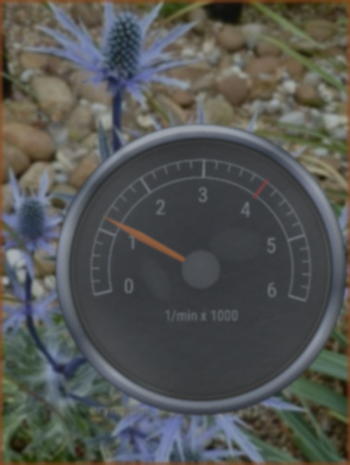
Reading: value=1200 unit=rpm
